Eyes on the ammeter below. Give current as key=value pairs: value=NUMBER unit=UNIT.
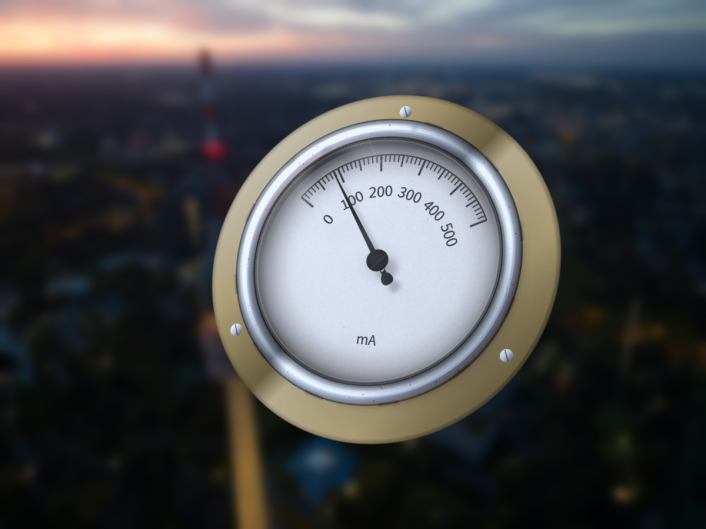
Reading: value=90 unit=mA
